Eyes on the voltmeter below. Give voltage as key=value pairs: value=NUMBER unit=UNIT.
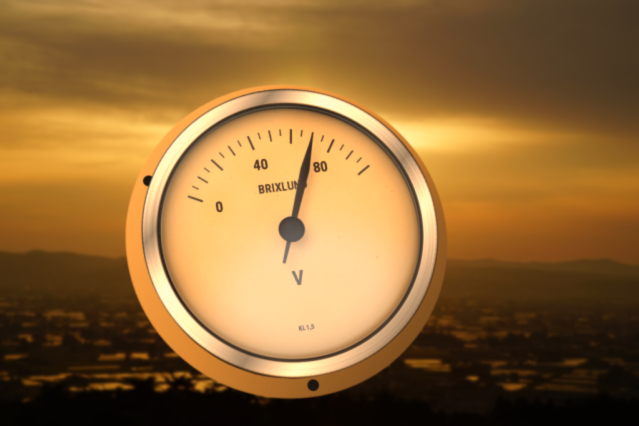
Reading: value=70 unit=V
